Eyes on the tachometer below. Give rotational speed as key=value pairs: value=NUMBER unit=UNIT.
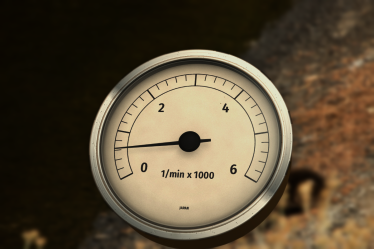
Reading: value=600 unit=rpm
